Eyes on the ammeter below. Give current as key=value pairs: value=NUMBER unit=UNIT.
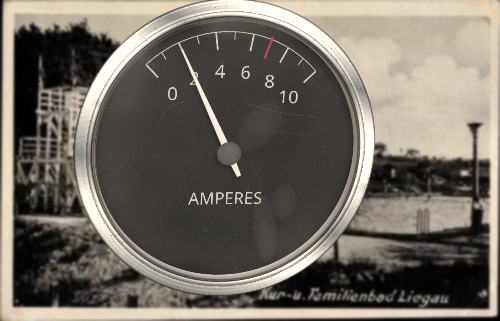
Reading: value=2 unit=A
